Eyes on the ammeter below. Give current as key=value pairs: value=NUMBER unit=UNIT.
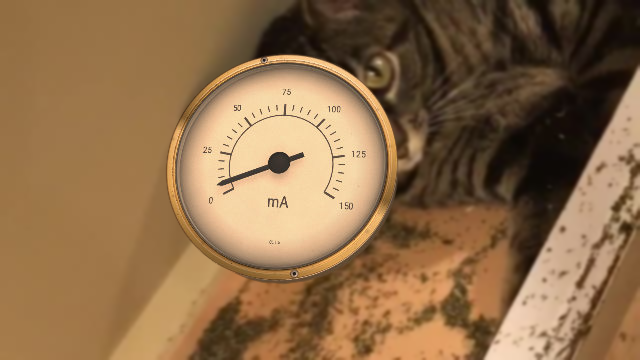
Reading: value=5 unit=mA
